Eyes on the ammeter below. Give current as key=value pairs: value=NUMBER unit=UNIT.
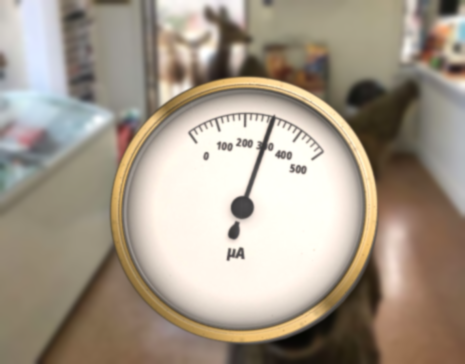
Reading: value=300 unit=µA
